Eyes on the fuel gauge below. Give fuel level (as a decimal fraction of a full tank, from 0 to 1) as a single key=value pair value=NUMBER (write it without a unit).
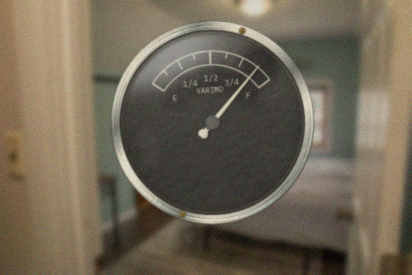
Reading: value=0.875
